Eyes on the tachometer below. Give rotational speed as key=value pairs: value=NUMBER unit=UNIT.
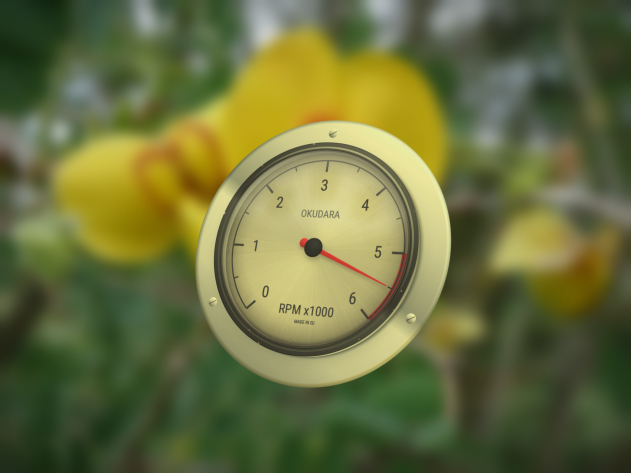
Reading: value=5500 unit=rpm
